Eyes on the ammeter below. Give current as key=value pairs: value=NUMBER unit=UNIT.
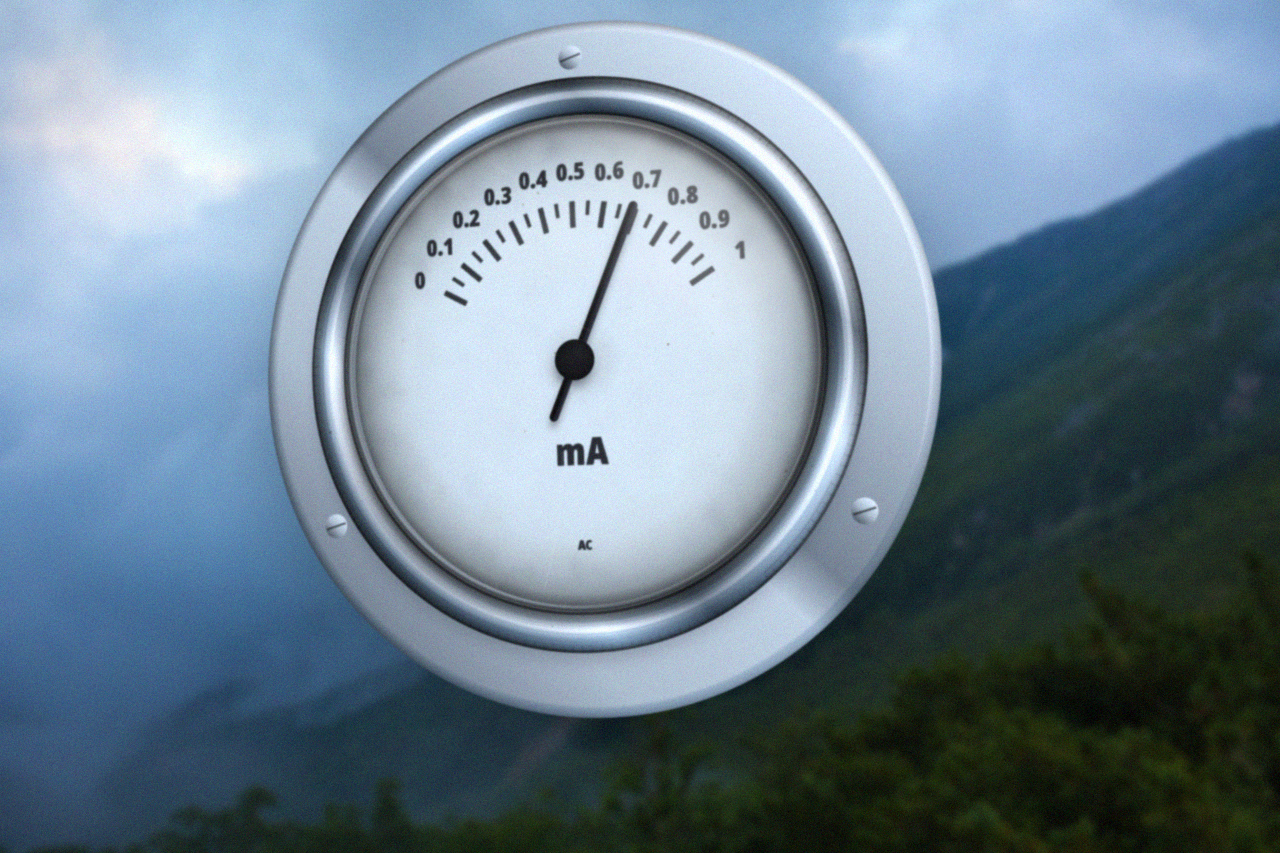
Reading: value=0.7 unit=mA
